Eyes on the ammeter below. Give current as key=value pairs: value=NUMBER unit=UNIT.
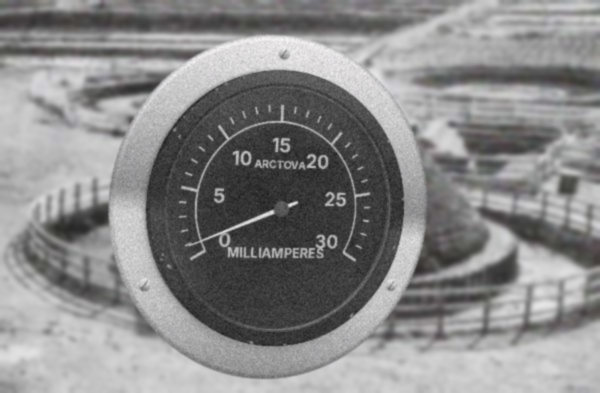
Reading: value=1 unit=mA
